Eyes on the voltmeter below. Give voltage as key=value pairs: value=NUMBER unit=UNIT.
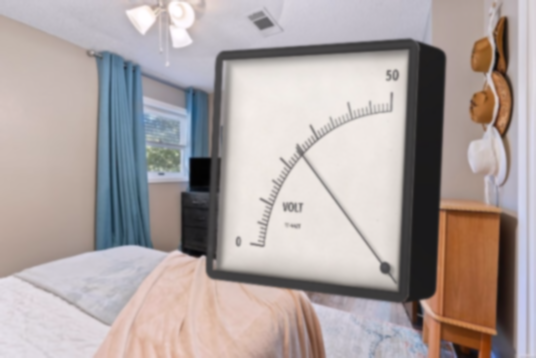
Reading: value=25 unit=V
